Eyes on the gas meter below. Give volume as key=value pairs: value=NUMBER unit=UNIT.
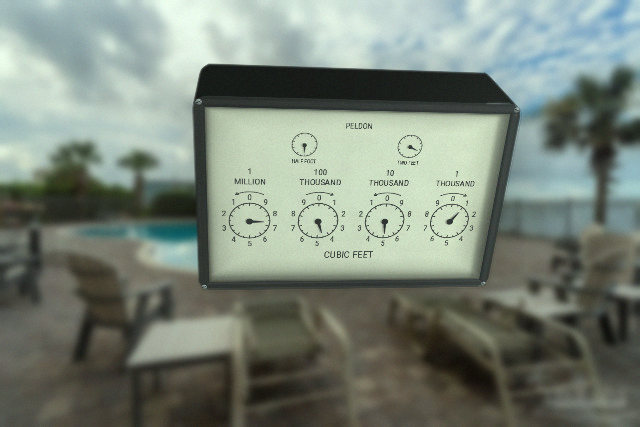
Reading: value=745100 unit=ft³
